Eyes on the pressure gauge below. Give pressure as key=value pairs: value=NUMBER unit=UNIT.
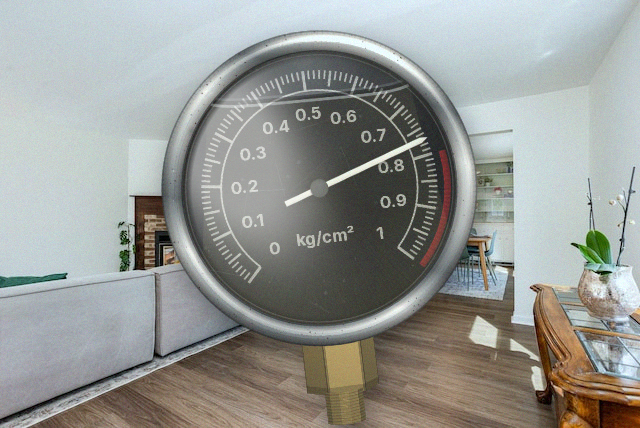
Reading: value=0.77 unit=kg/cm²
